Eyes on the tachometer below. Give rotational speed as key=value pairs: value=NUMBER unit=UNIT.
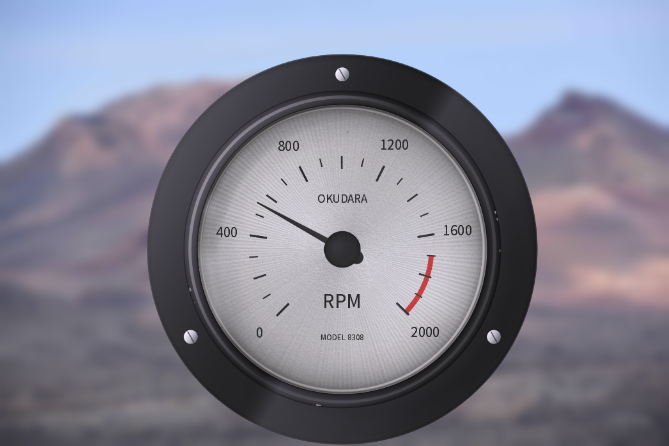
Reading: value=550 unit=rpm
